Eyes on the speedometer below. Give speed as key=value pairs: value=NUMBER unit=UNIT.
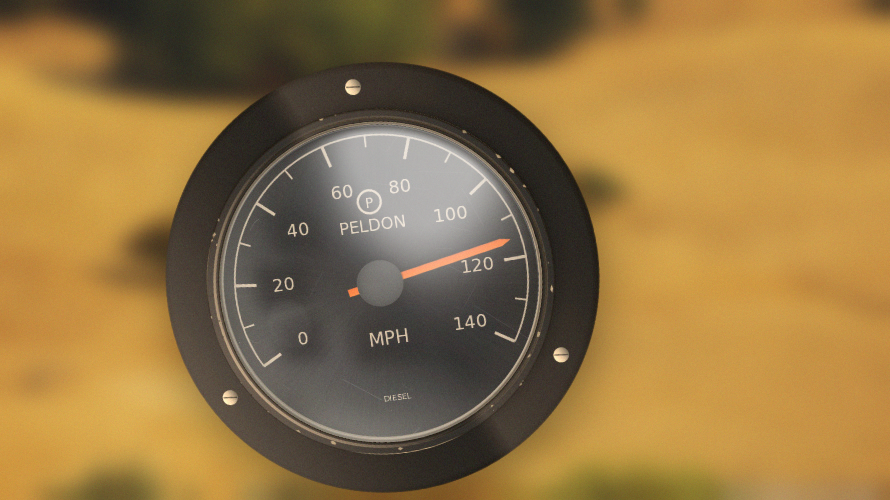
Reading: value=115 unit=mph
